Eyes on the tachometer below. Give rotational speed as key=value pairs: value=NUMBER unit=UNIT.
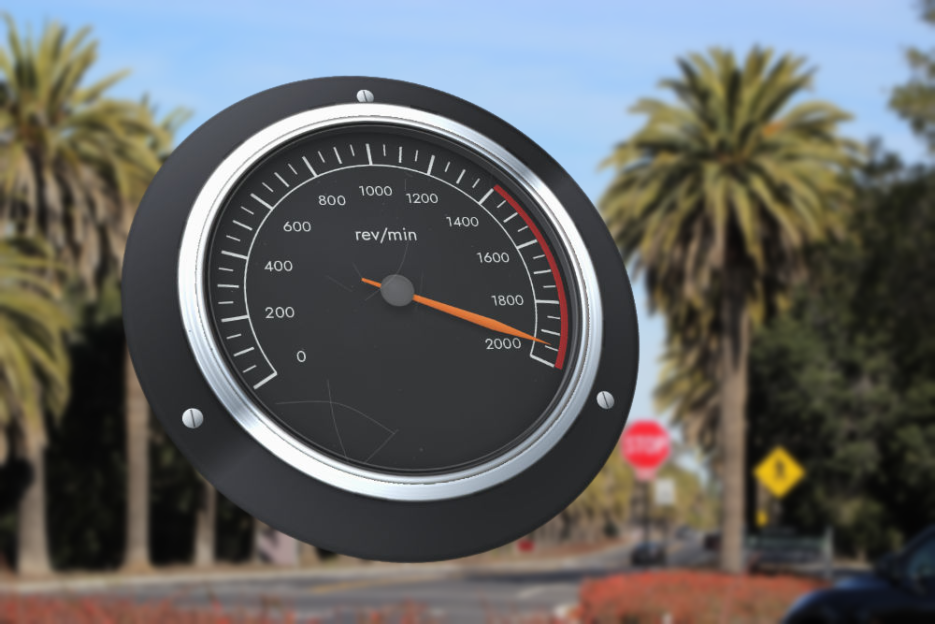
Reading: value=1950 unit=rpm
